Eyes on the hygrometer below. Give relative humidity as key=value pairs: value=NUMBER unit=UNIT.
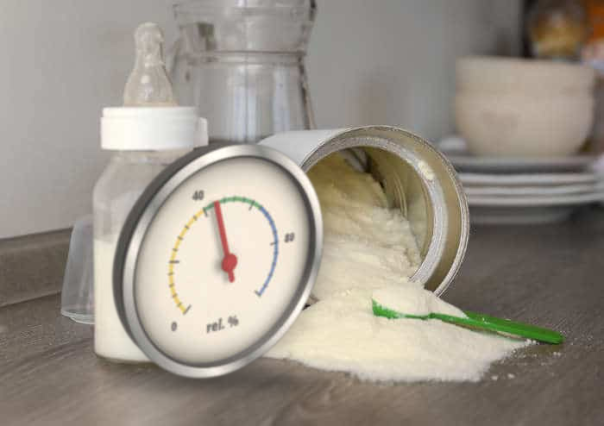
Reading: value=44 unit=%
